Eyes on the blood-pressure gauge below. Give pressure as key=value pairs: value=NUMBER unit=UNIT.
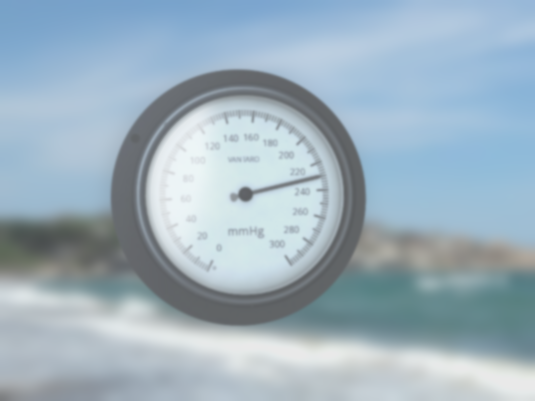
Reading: value=230 unit=mmHg
